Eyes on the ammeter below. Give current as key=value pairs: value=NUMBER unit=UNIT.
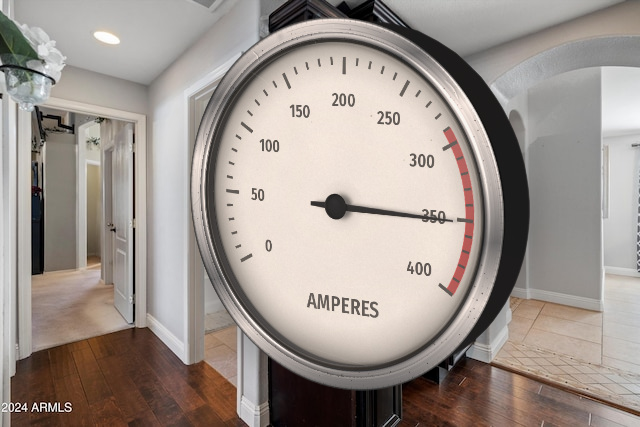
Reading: value=350 unit=A
